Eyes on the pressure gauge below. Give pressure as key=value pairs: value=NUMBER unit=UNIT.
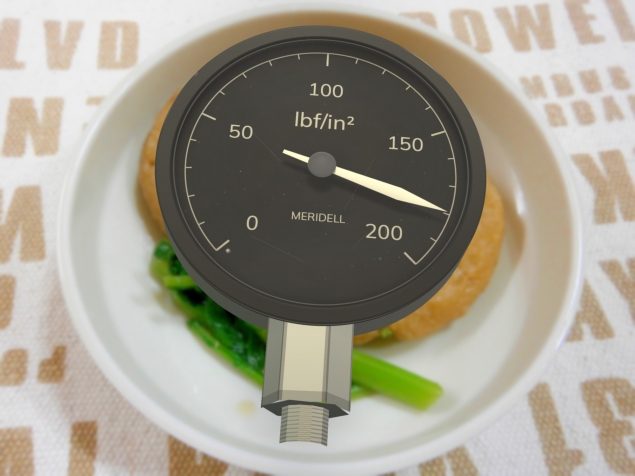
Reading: value=180 unit=psi
